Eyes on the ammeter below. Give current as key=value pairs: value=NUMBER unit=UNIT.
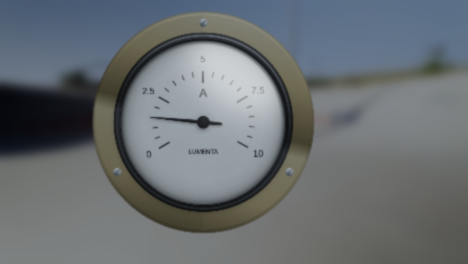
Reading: value=1.5 unit=A
